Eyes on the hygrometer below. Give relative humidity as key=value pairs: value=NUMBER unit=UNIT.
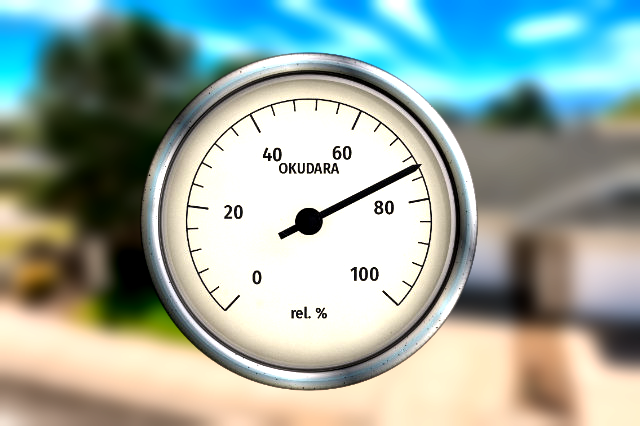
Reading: value=74 unit=%
